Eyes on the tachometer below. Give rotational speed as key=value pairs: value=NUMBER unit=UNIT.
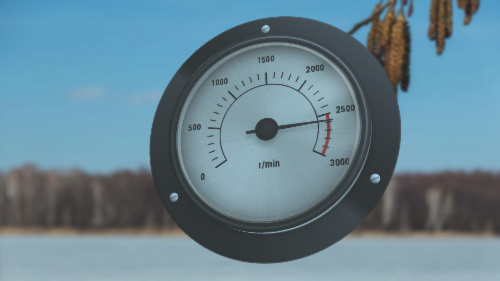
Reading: value=2600 unit=rpm
